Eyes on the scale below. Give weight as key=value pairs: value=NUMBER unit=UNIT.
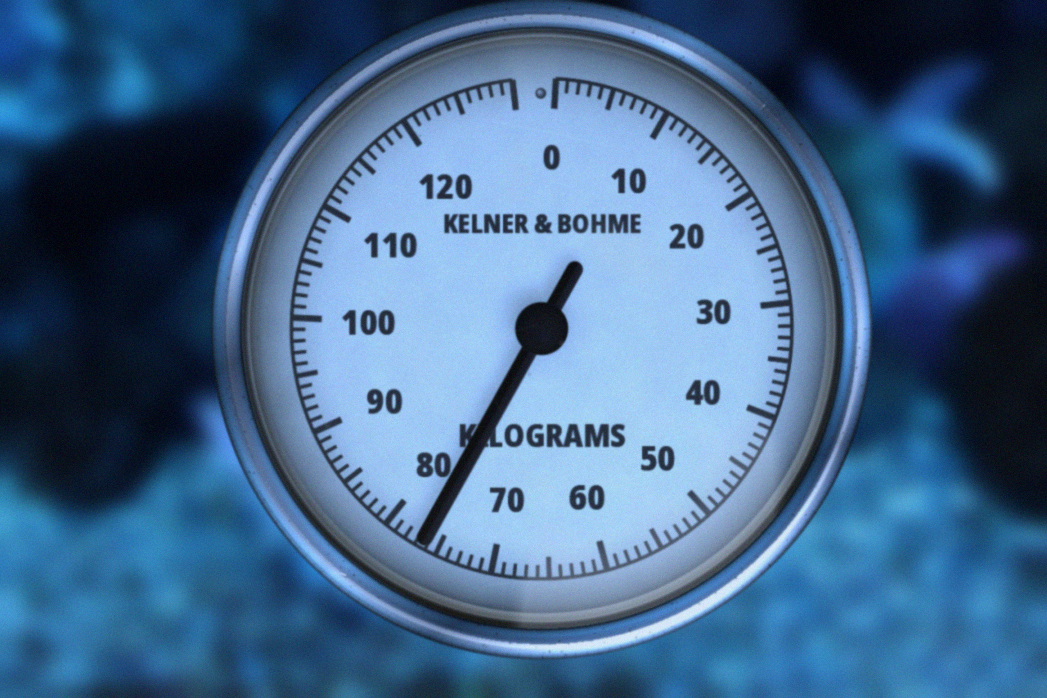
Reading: value=76.5 unit=kg
